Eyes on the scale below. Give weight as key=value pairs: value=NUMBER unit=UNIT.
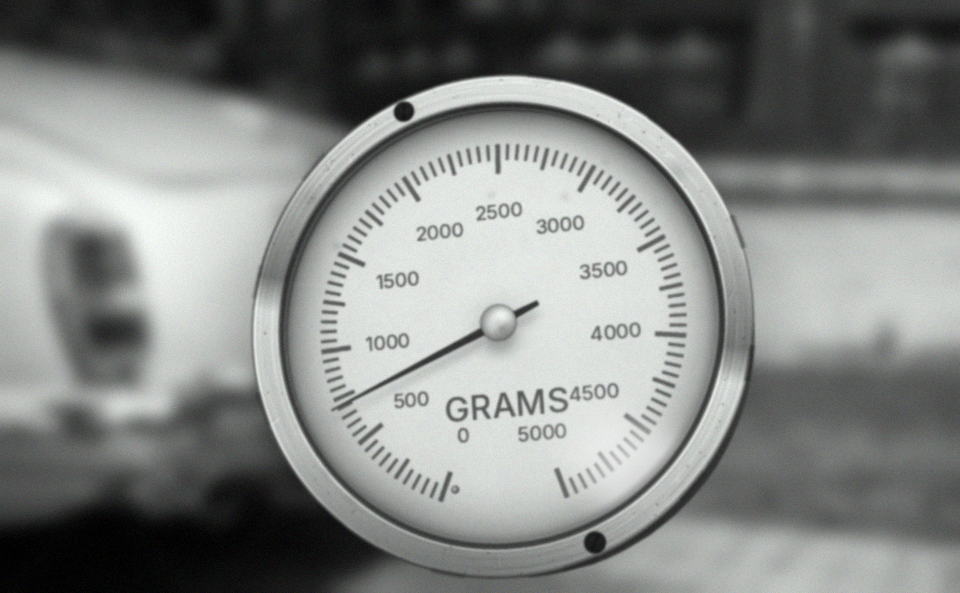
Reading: value=700 unit=g
